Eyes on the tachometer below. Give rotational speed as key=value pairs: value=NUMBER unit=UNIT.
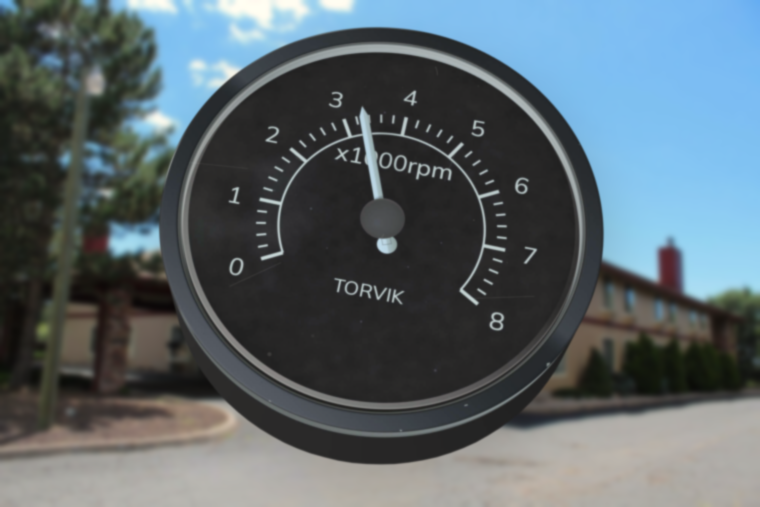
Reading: value=3300 unit=rpm
